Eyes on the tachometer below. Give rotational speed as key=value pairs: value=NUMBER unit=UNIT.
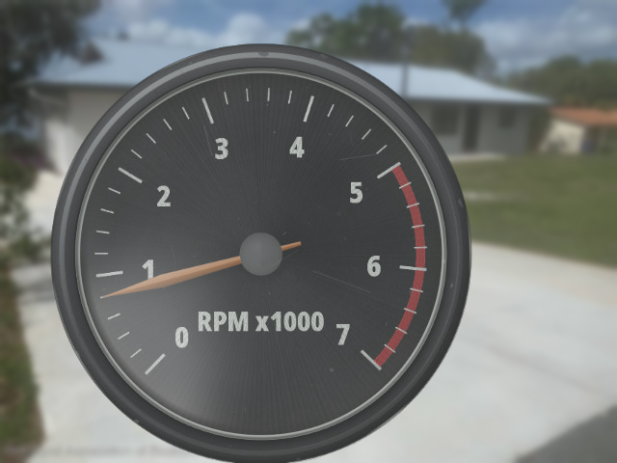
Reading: value=800 unit=rpm
